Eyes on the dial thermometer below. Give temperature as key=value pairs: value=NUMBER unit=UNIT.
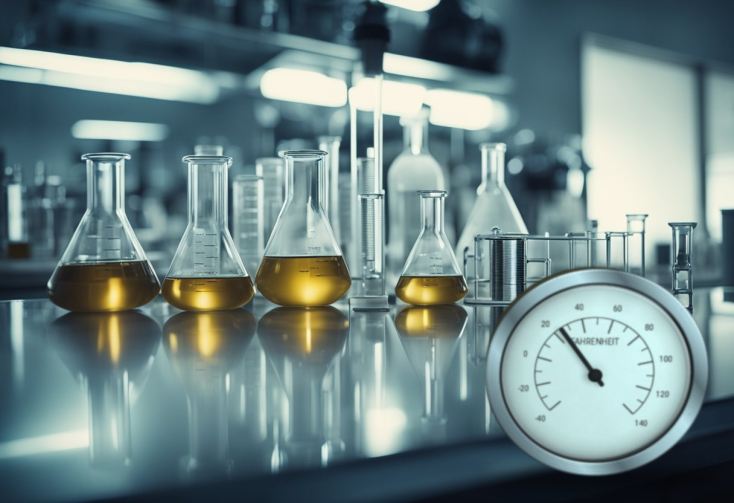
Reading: value=25 unit=°F
